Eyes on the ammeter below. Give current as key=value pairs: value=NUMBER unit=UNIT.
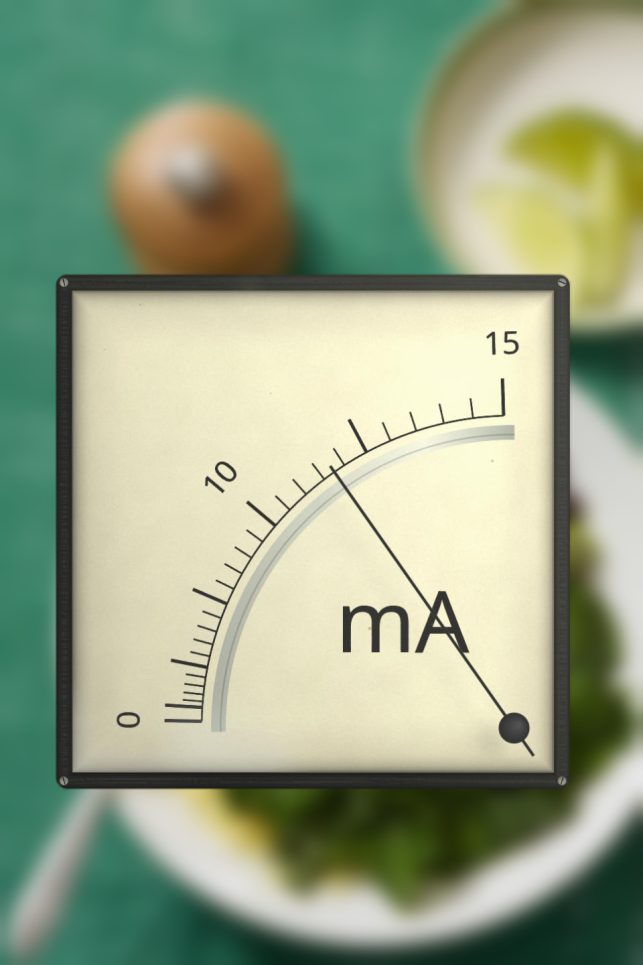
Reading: value=11.75 unit=mA
